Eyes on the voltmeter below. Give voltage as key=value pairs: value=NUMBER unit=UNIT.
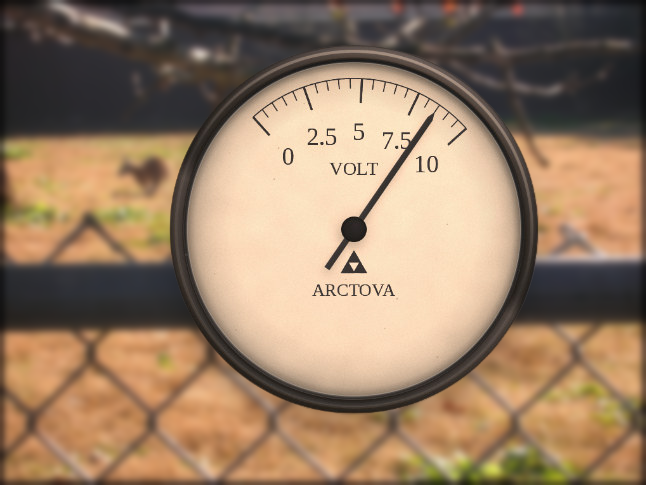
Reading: value=8.5 unit=V
